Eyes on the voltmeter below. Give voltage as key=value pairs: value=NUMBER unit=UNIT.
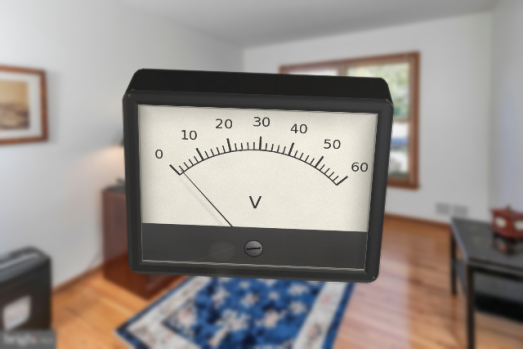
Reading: value=2 unit=V
